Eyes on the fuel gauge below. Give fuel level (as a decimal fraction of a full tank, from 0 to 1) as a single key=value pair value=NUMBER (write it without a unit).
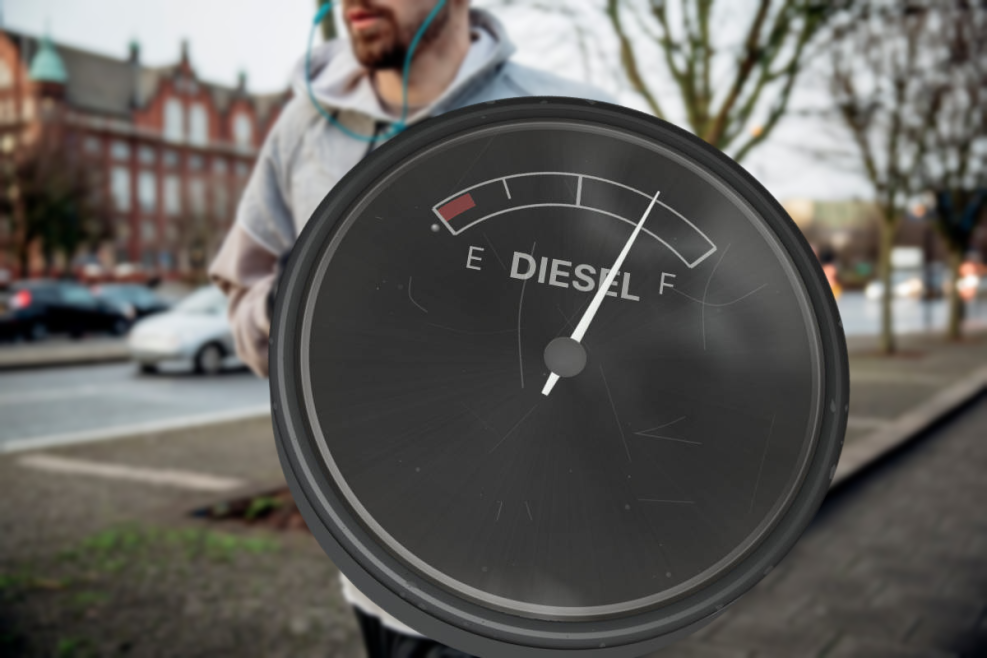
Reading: value=0.75
